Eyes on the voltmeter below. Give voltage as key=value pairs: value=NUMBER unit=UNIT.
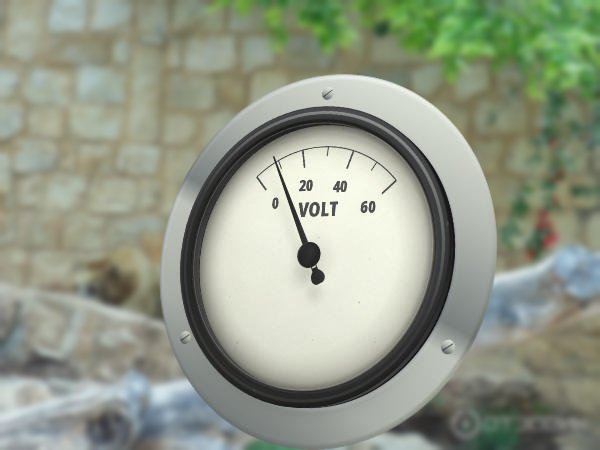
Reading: value=10 unit=V
